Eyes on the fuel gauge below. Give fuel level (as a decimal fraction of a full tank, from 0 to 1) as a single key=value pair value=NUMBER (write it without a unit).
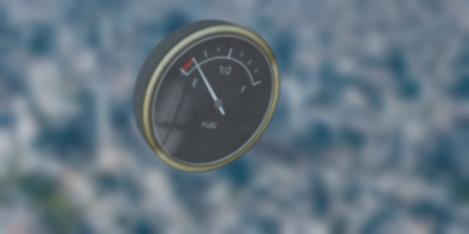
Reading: value=0.125
